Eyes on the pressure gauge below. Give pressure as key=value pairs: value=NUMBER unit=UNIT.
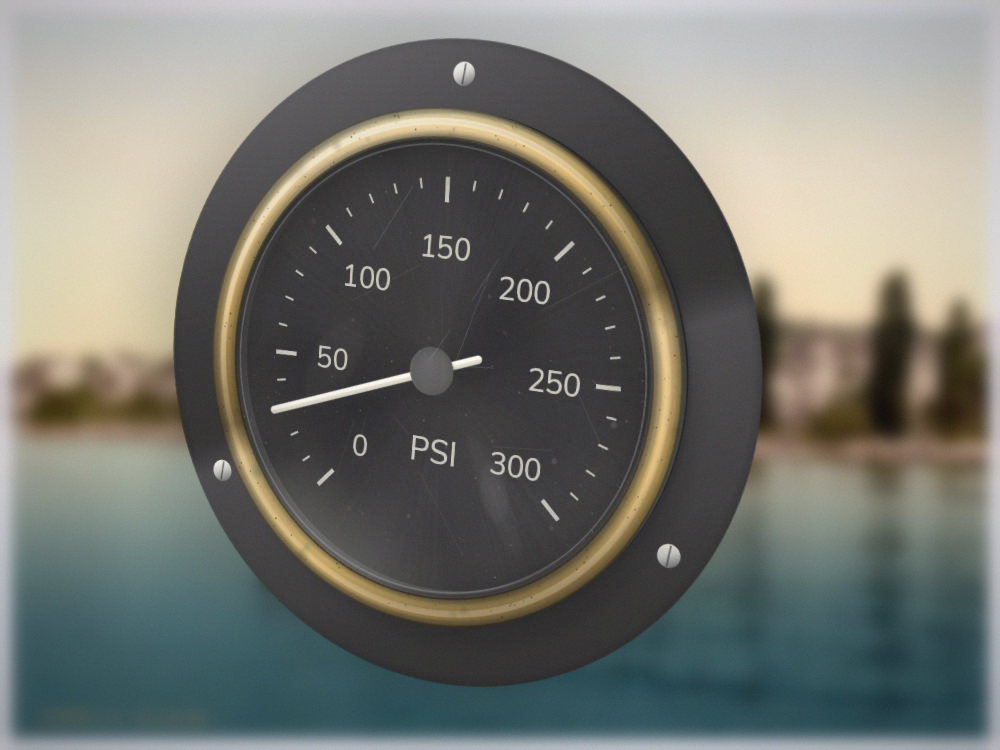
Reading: value=30 unit=psi
